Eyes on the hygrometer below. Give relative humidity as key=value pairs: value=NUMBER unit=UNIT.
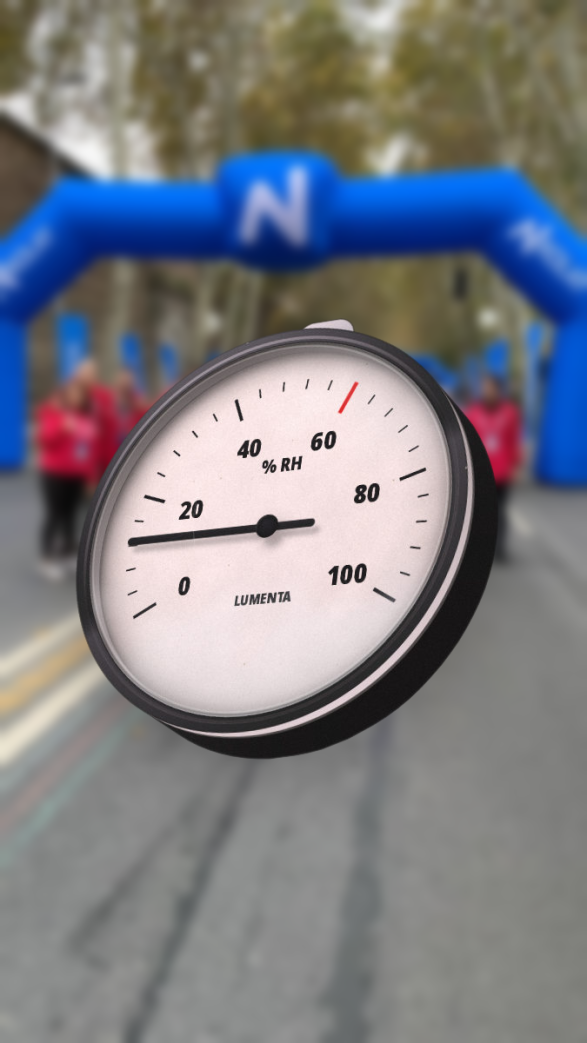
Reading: value=12 unit=%
